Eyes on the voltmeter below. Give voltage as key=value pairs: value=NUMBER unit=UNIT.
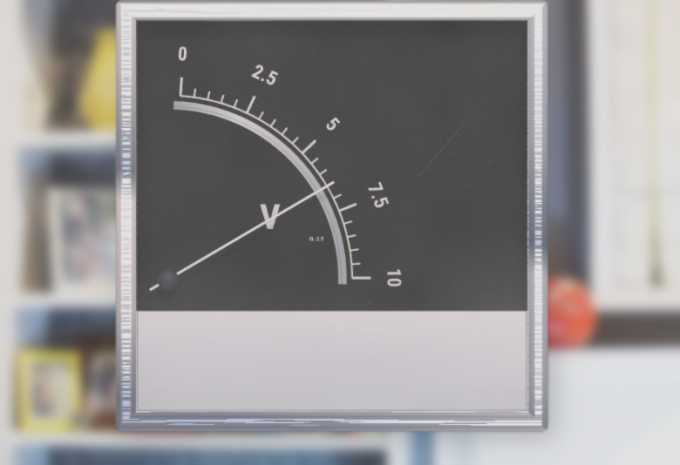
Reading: value=6.5 unit=V
